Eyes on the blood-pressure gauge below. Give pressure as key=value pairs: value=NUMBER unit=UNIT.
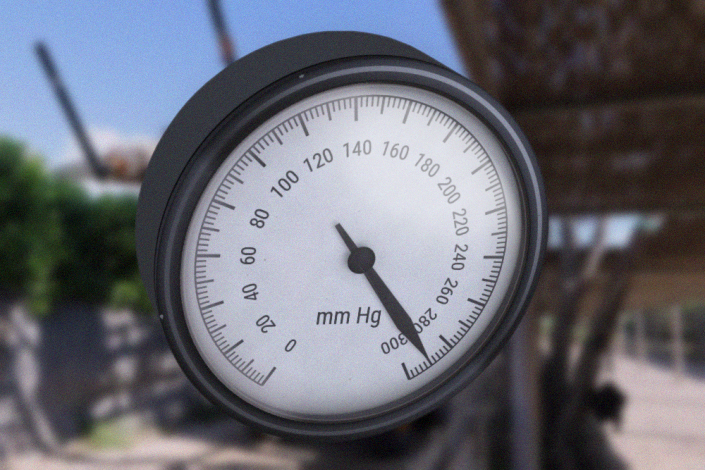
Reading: value=290 unit=mmHg
